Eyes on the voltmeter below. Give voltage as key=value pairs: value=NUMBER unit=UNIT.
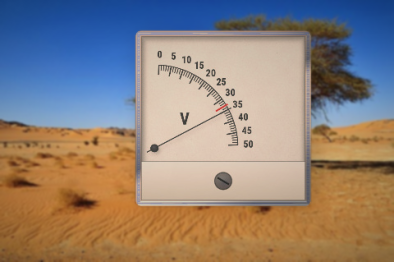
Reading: value=35 unit=V
